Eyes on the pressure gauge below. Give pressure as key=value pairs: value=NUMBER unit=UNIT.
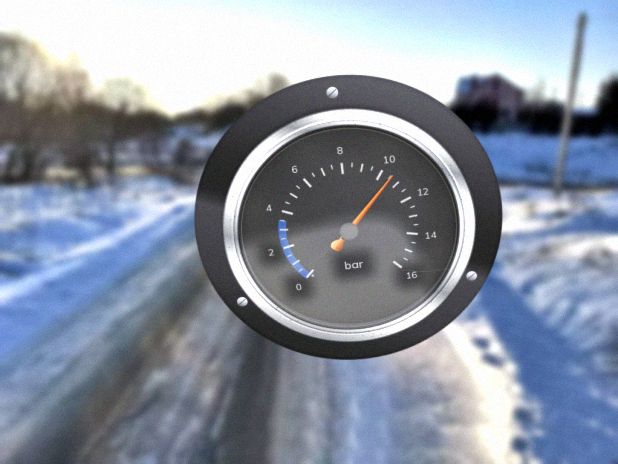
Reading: value=10.5 unit=bar
